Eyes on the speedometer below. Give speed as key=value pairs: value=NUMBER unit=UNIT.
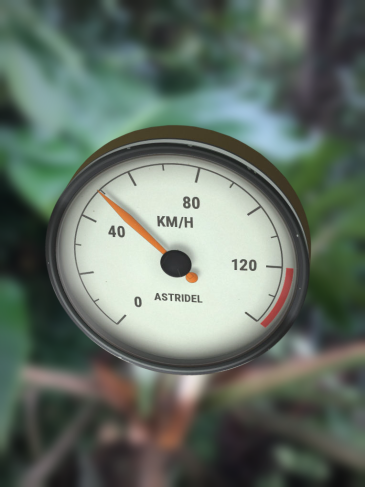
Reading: value=50 unit=km/h
